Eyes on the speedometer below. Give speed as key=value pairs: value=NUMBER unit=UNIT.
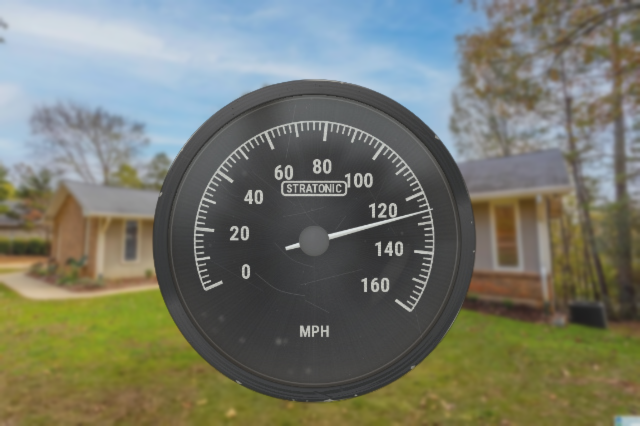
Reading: value=126 unit=mph
